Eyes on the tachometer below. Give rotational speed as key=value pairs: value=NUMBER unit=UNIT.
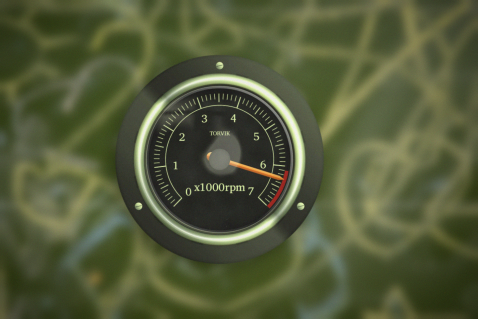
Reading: value=6300 unit=rpm
